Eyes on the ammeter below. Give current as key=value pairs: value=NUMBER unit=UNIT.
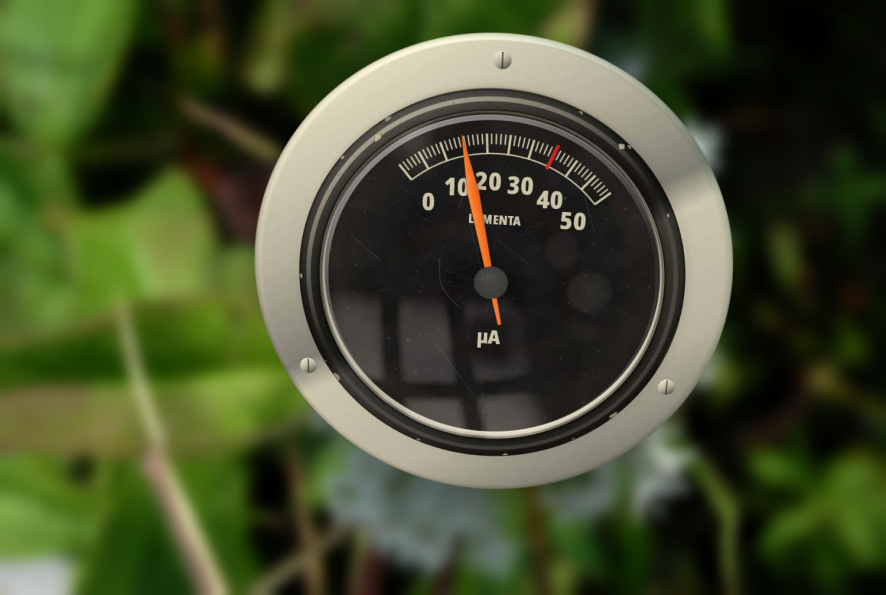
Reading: value=15 unit=µA
